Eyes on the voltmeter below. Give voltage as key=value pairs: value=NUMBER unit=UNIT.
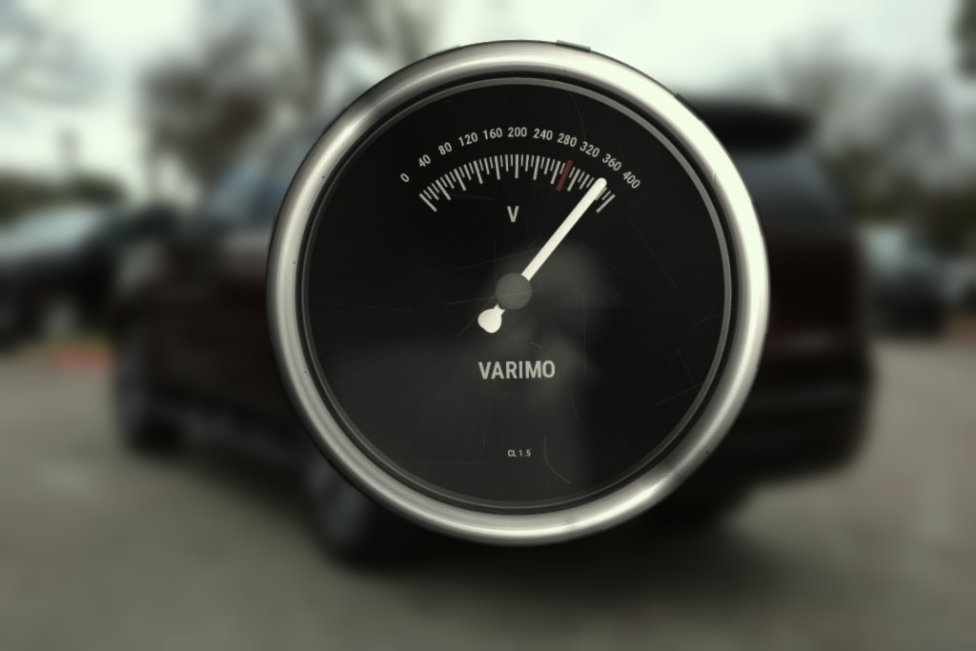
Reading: value=370 unit=V
